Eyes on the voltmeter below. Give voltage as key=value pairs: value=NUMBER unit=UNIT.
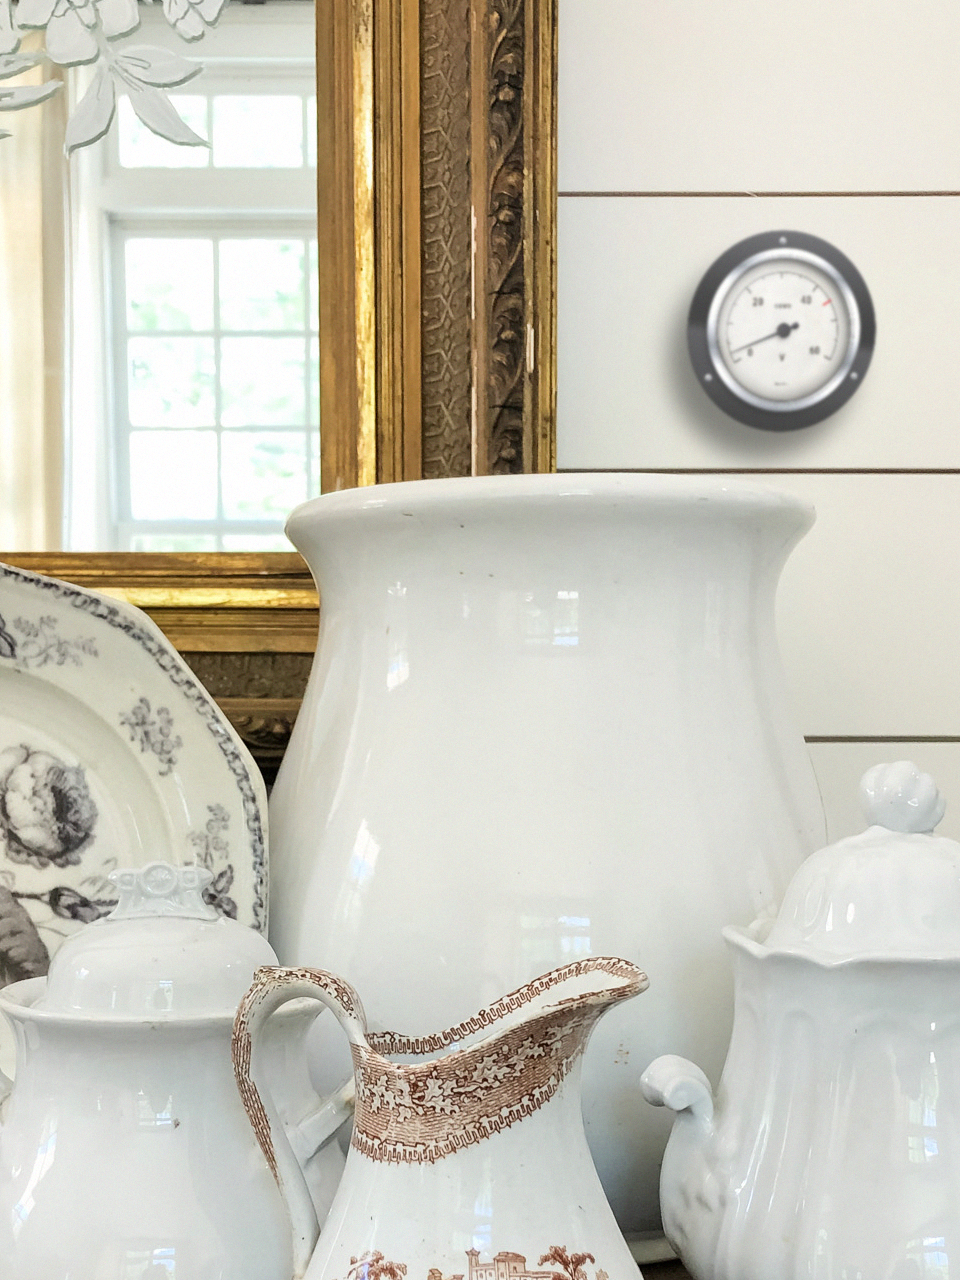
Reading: value=2.5 unit=V
